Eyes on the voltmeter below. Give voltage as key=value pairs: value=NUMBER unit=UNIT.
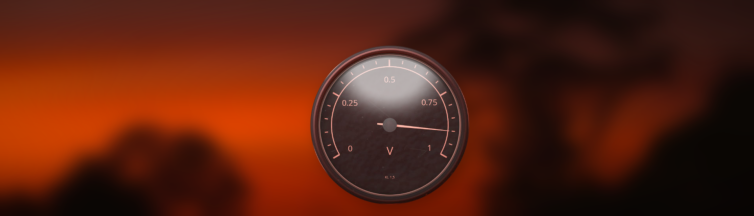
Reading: value=0.9 unit=V
